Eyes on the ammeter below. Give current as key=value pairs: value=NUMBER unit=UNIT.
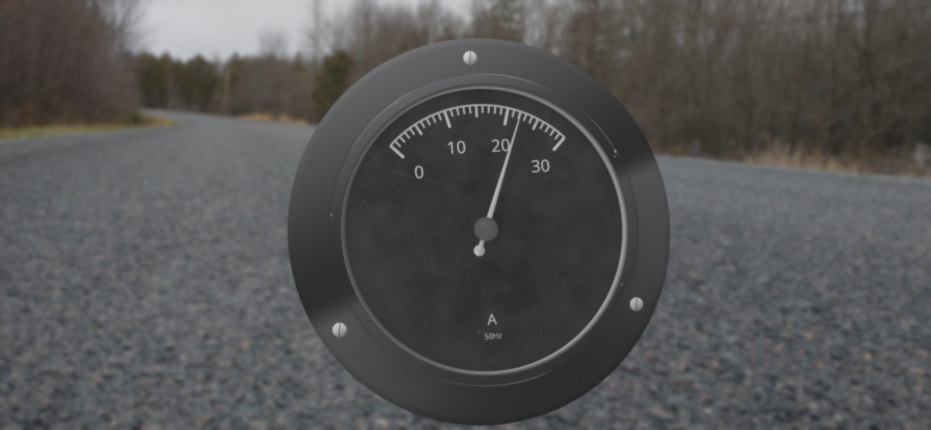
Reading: value=22 unit=A
